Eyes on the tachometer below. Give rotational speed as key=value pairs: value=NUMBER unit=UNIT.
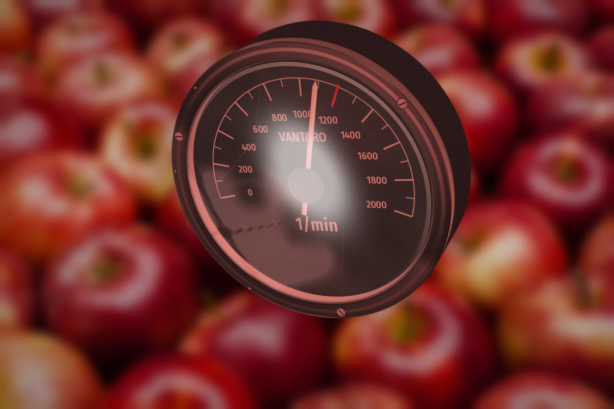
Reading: value=1100 unit=rpm
